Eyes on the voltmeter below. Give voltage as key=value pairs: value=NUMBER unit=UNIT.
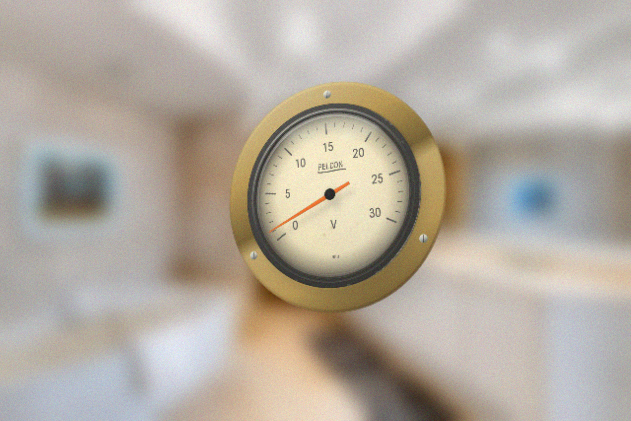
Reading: value=1 unit=V
